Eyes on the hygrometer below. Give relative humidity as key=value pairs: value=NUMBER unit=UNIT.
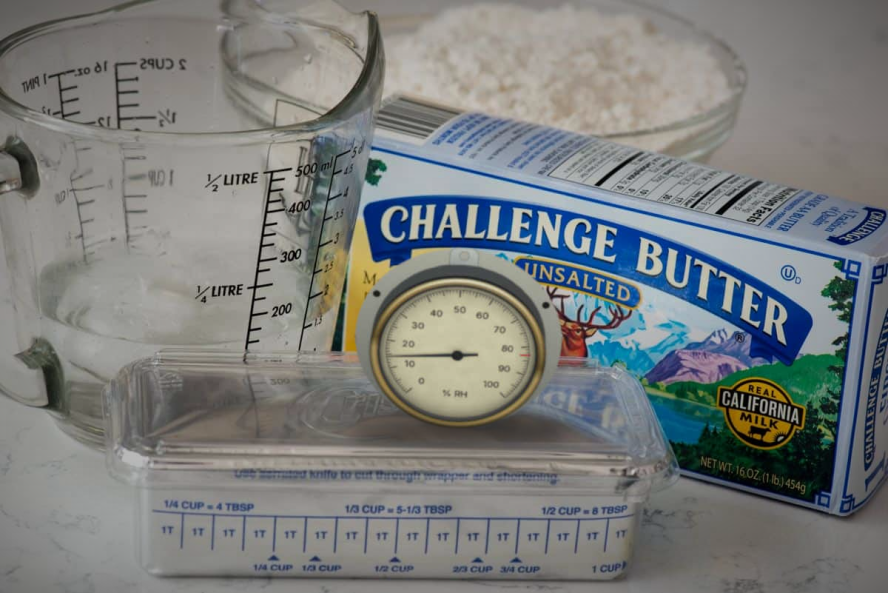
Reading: value=15 unit=%
